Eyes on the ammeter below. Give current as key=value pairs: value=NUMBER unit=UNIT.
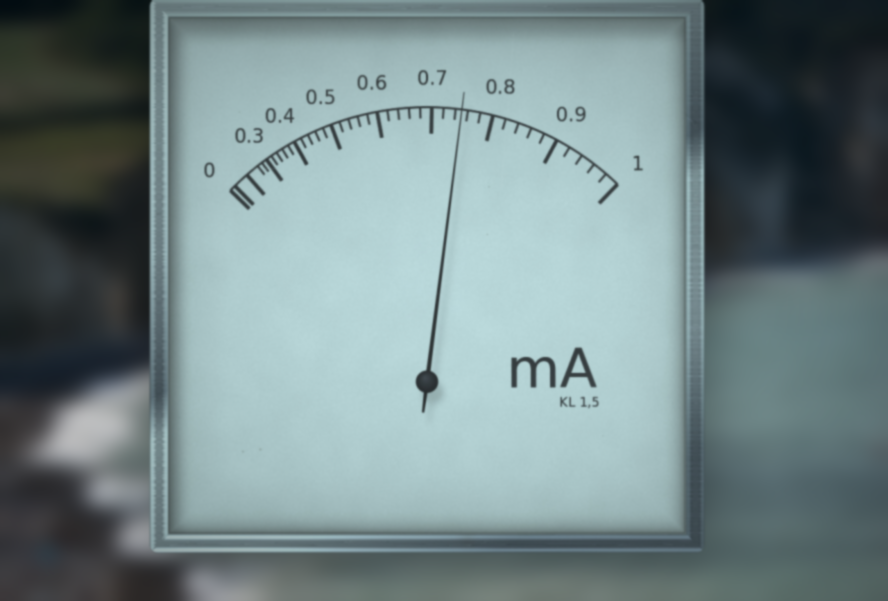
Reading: value=0.75 unit=mA
